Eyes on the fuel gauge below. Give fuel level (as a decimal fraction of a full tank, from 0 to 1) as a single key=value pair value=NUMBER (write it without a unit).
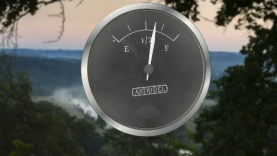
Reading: value=0.625
